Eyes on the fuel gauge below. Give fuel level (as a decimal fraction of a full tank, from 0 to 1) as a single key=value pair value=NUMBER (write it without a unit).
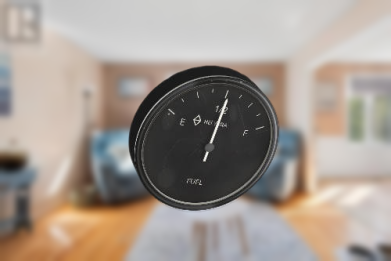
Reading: value=0.5
